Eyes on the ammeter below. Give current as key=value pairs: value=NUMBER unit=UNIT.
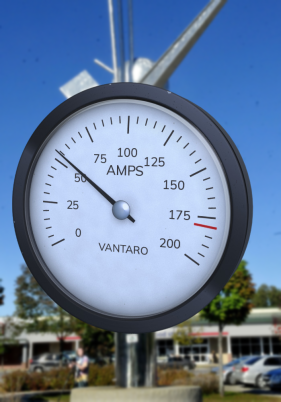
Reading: value=55 unit=A
